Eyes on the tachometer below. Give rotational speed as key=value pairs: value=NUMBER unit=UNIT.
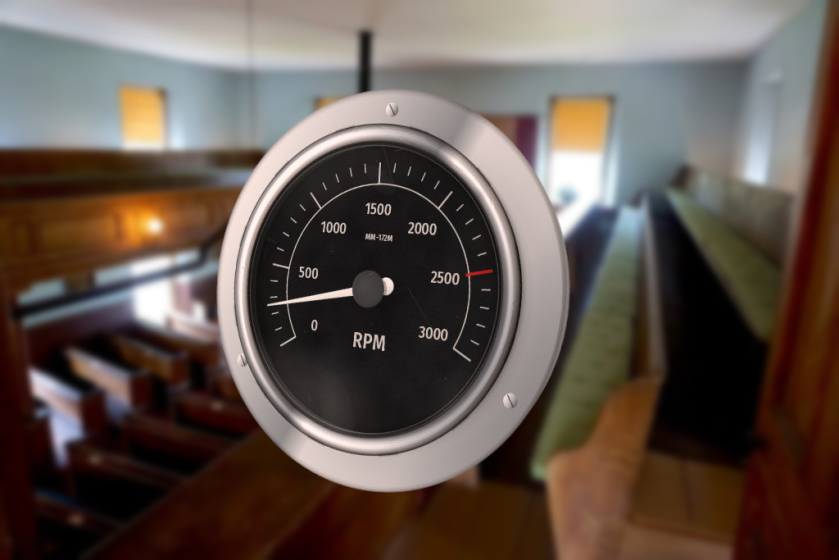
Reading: value=250 unit=rpm
